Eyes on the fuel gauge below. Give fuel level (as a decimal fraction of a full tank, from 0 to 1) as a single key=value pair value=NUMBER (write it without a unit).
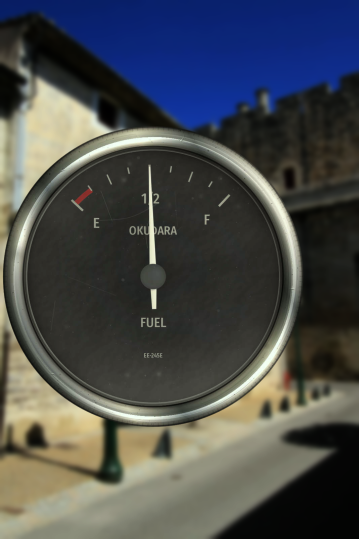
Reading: value=0.5
